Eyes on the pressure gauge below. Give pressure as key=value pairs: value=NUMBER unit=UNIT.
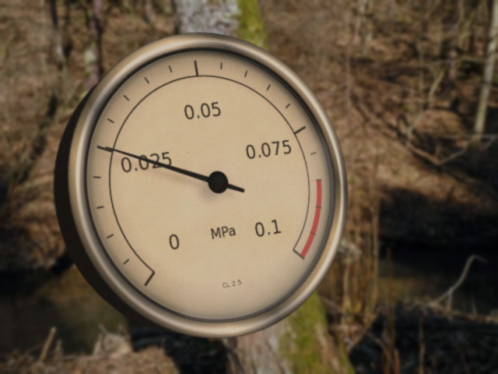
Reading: value=0.025 unit=MPa
